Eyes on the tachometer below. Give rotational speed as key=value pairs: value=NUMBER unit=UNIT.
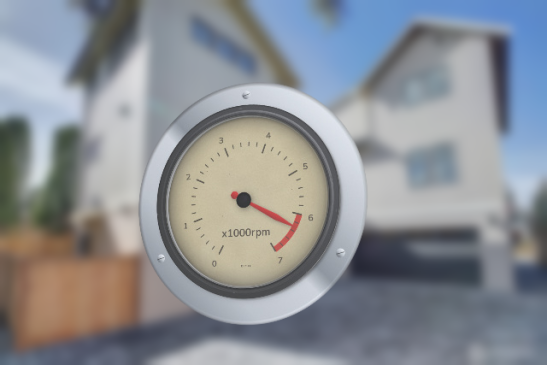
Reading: value=6300 unit=rpm
